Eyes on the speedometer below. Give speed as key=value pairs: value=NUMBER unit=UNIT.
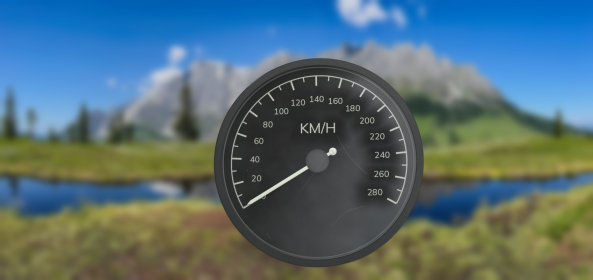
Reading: value=0 unit=km/h
